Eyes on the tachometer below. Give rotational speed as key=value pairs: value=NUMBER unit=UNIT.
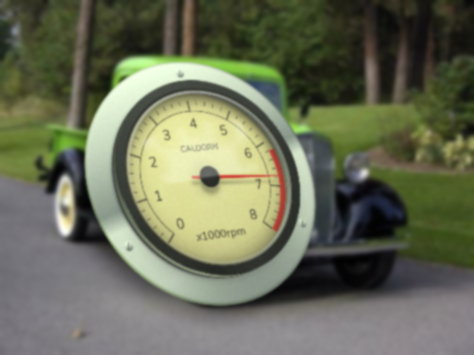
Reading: value=6800 unit=rpm
